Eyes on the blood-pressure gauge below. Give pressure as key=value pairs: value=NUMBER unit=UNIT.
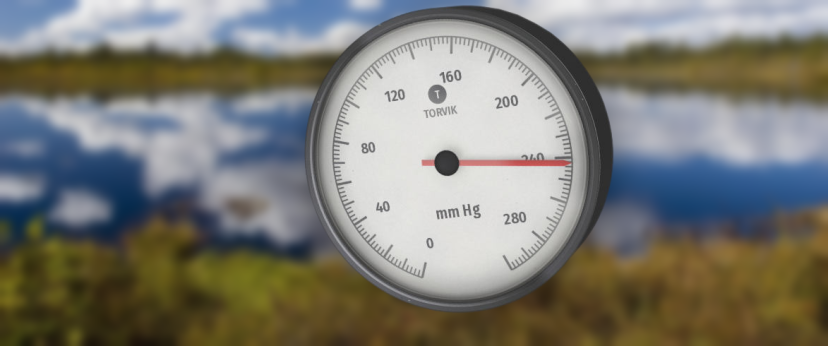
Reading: value=242 unit=mmHg
